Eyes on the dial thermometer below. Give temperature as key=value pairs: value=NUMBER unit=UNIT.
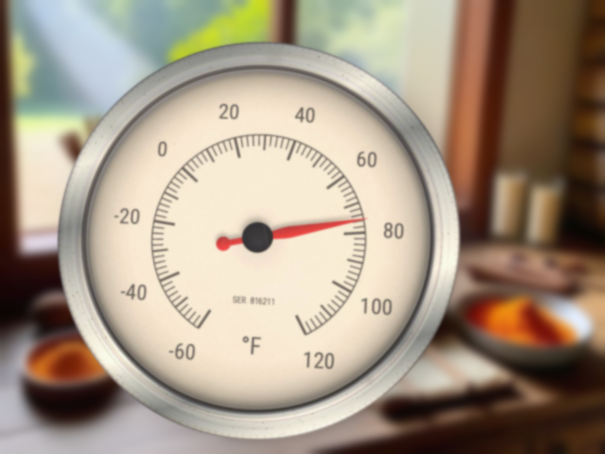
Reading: value=76 unit=°F
